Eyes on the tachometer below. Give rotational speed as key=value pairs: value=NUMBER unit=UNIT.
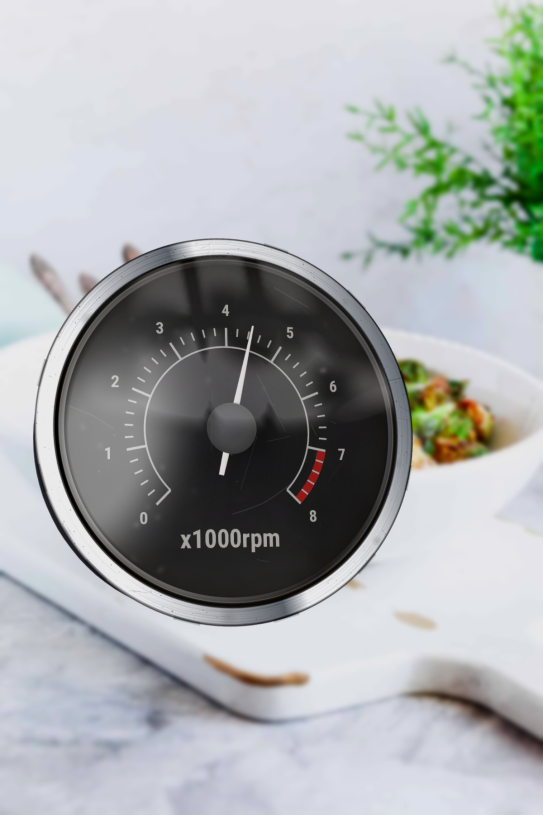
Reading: value=4400 unit=rpm
